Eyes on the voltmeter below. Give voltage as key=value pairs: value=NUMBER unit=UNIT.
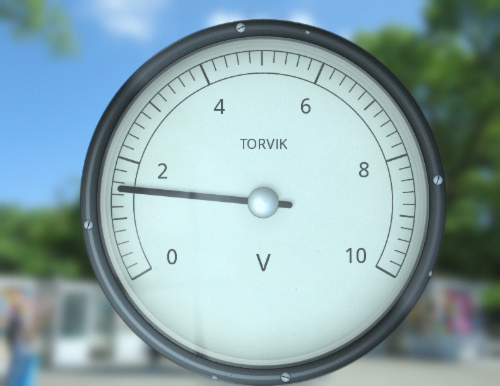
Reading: value=1.5 unit=V
